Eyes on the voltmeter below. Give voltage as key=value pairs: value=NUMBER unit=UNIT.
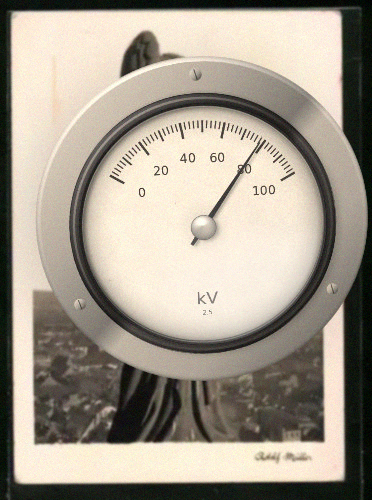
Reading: value=78 unit=kV
